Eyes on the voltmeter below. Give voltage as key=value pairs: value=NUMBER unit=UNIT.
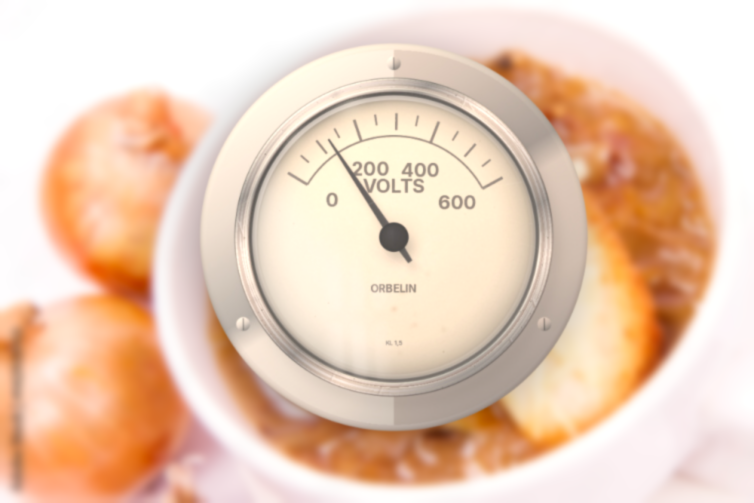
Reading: value=125 unit=V
